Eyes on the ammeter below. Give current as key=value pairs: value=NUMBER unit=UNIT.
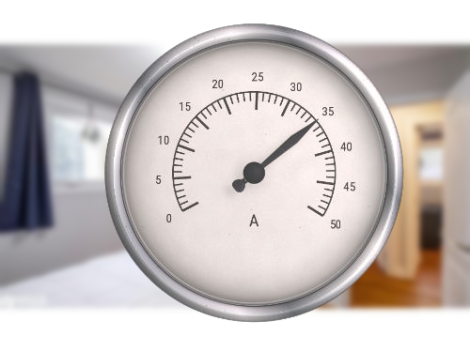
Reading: value=35 unit=A
